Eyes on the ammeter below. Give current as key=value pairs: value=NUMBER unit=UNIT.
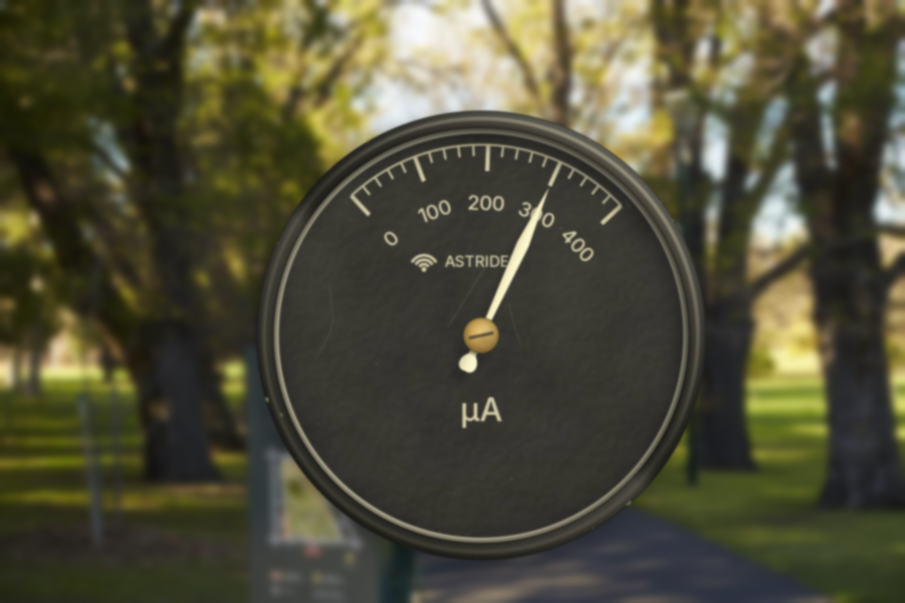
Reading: value=300 unit=µA
